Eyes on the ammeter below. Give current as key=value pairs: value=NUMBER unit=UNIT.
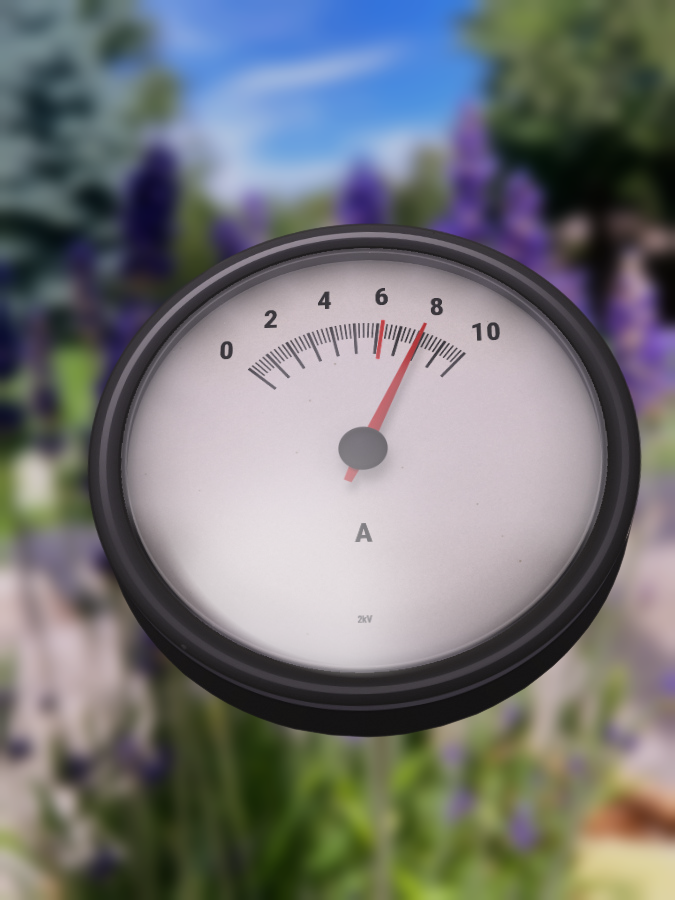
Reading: value=8 unit=A
